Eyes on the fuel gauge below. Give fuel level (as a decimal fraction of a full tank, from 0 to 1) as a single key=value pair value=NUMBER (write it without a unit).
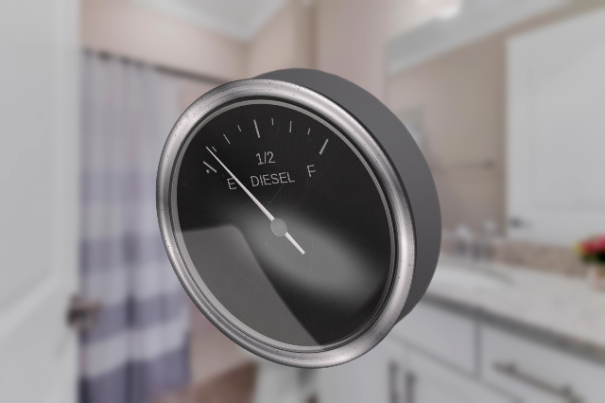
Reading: value=0.125
